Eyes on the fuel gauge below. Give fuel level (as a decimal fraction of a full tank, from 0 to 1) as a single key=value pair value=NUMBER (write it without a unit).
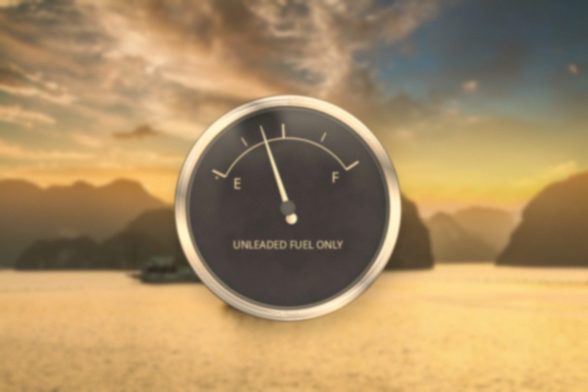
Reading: value=0.375
